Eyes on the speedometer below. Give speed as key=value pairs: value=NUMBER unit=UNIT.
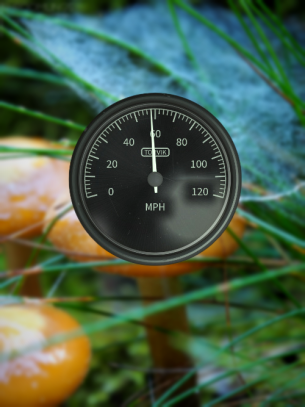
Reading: value=58 unit=mph
